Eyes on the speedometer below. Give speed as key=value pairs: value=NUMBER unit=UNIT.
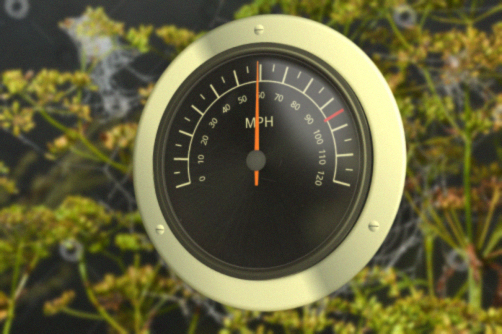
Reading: value=60 unit=mph
